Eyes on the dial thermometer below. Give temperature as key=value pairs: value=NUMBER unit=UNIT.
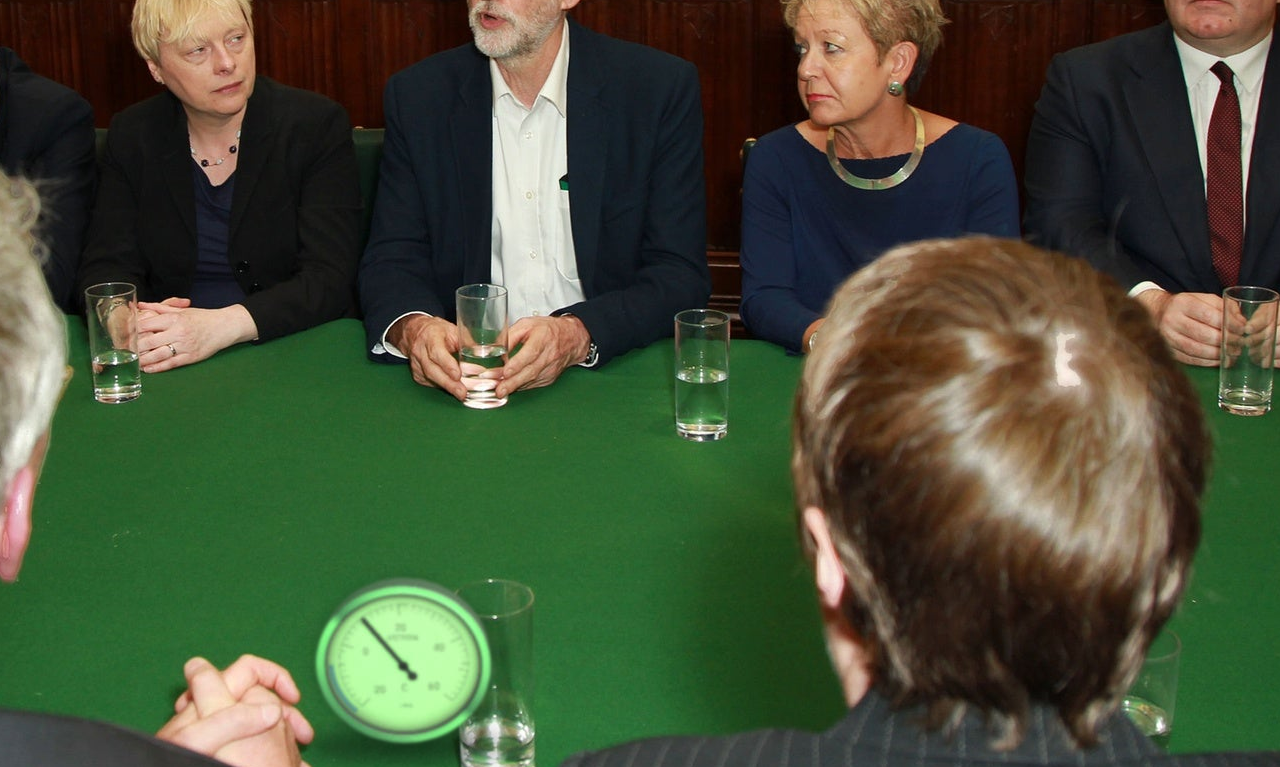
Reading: value=10 unit=°C
